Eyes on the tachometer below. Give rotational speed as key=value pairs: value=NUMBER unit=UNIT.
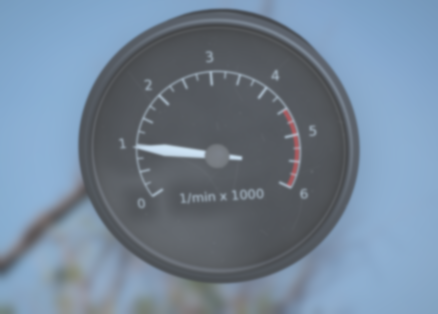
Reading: value=1000 unit=rpm
